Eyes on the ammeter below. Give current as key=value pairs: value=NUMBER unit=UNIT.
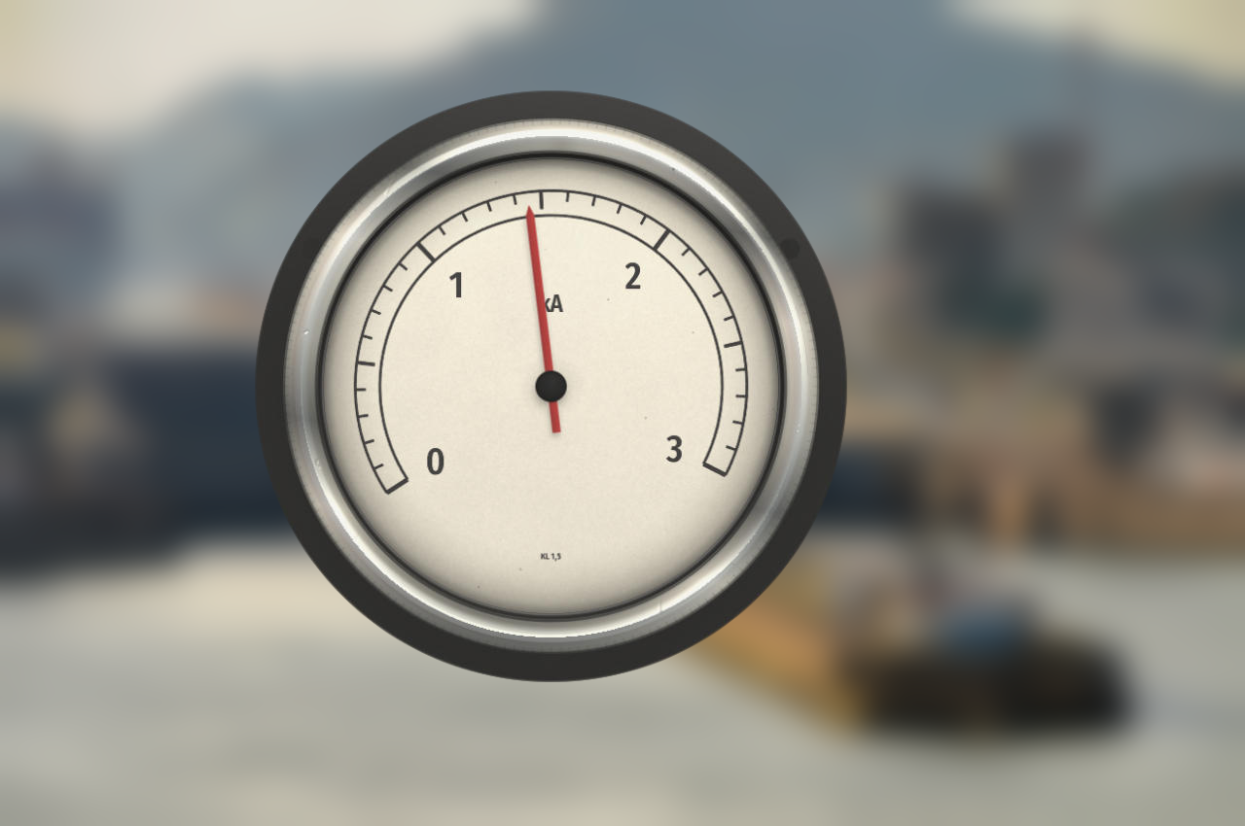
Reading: value=1.45 unit=kA
